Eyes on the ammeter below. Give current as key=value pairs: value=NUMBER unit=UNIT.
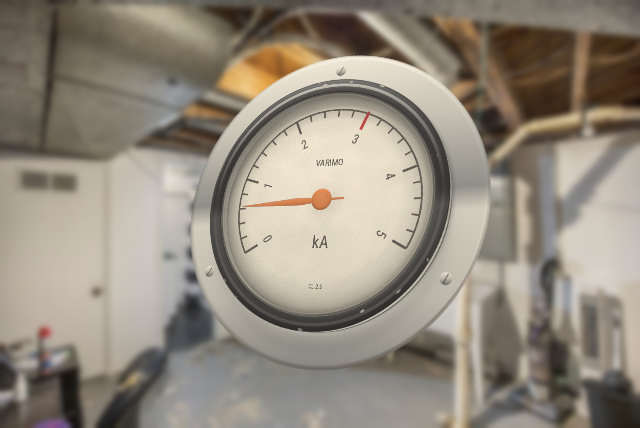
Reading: value=0.6 unit=kA
